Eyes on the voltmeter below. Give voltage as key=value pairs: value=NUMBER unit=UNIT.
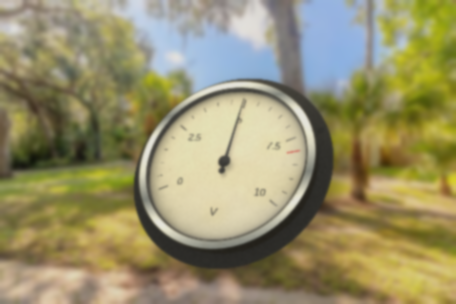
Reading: value=5 unit=V
